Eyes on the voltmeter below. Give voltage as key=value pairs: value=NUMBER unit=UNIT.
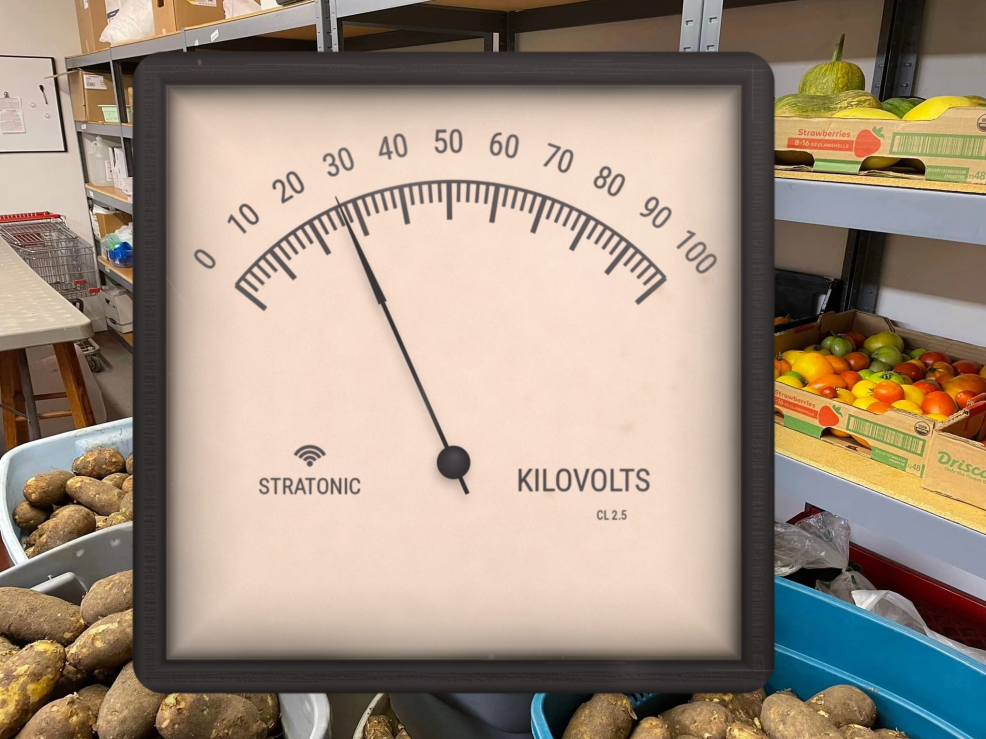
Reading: value=27 unit=kV
